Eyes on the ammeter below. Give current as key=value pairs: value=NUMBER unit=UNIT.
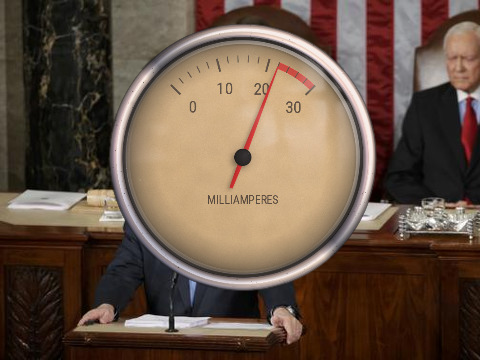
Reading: value=22 unit=mA
